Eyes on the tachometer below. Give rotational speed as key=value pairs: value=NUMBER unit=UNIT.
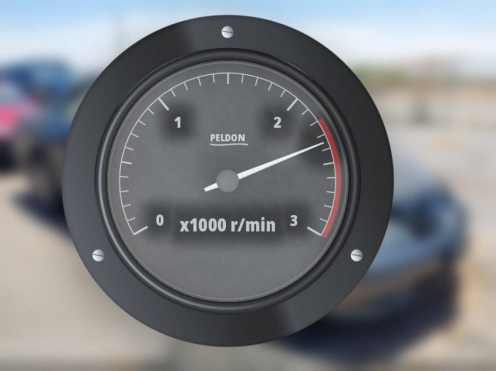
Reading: value=2350 unit=rpm
